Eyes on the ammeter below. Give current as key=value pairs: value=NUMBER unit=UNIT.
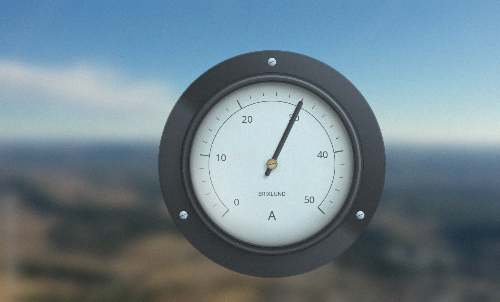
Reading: value=30 unit=A
